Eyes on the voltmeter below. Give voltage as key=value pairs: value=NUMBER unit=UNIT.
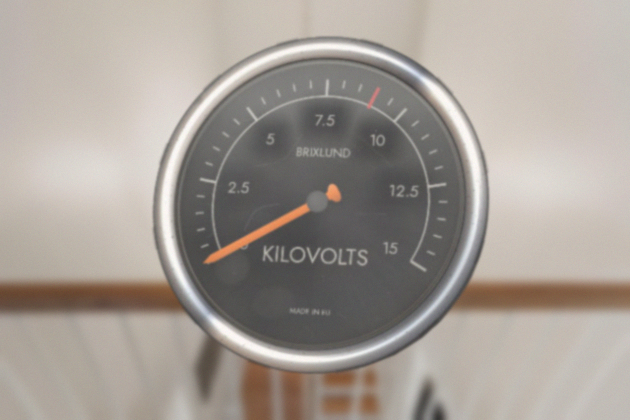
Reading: value=0 unit=kV
